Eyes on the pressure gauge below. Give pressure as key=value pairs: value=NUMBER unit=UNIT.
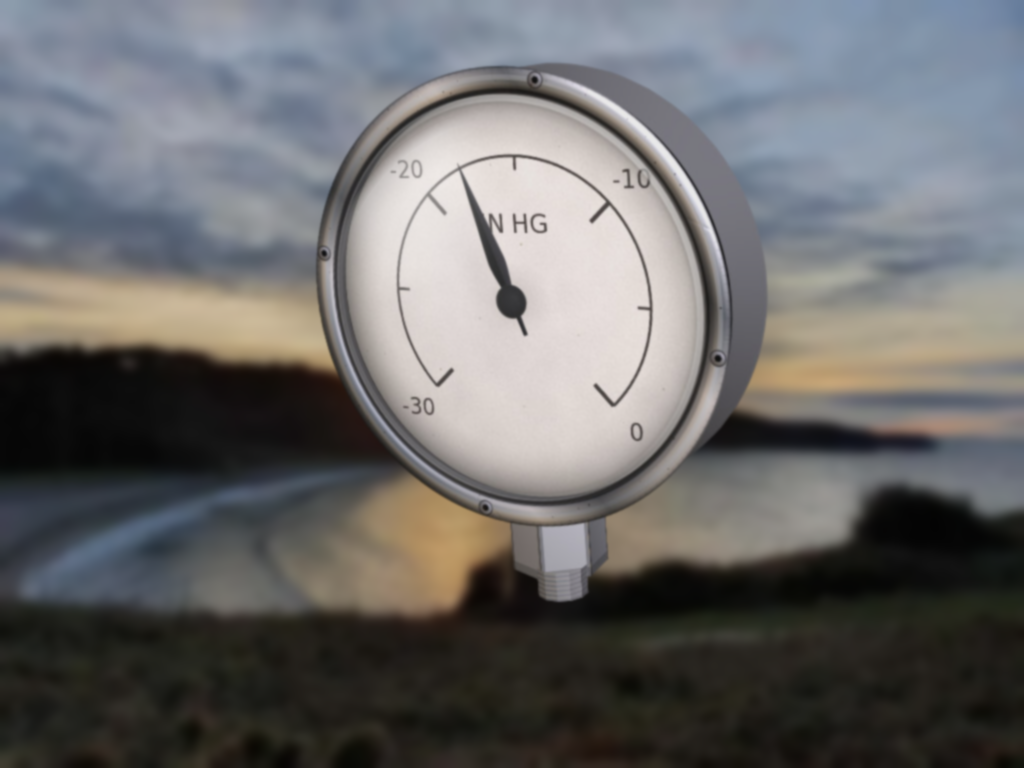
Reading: value=-17.5 unit=inHg
